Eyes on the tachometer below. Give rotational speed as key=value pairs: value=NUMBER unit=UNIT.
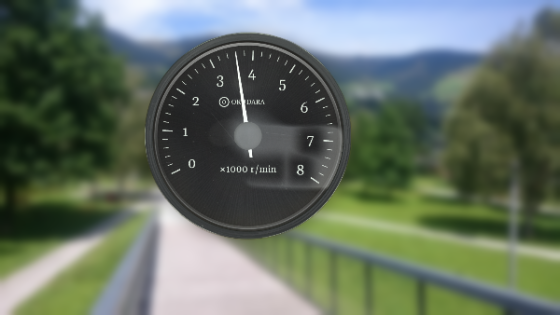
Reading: value=3600 unit=rpm
